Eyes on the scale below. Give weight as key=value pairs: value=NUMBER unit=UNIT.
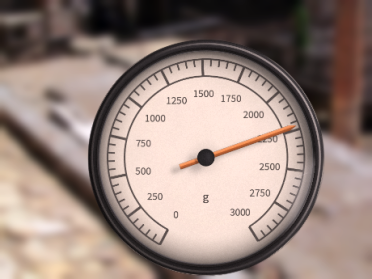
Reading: value=2225 unit=g
